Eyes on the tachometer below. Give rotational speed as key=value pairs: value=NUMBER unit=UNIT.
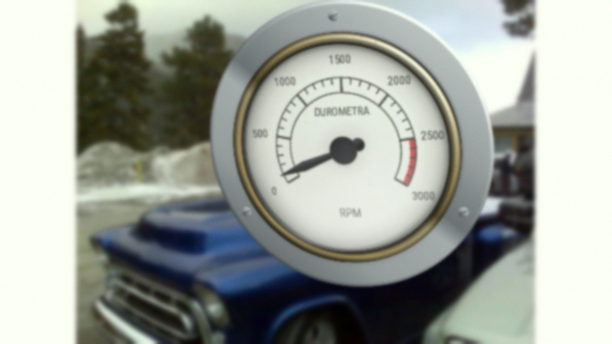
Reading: value=100 unit=rpm
